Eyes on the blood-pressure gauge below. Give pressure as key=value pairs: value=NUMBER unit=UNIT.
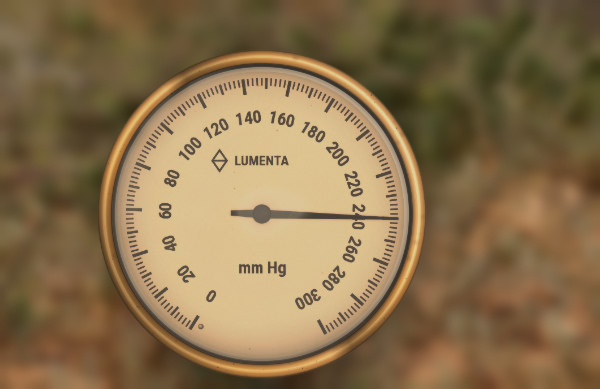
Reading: value=240 unit=mmHg
